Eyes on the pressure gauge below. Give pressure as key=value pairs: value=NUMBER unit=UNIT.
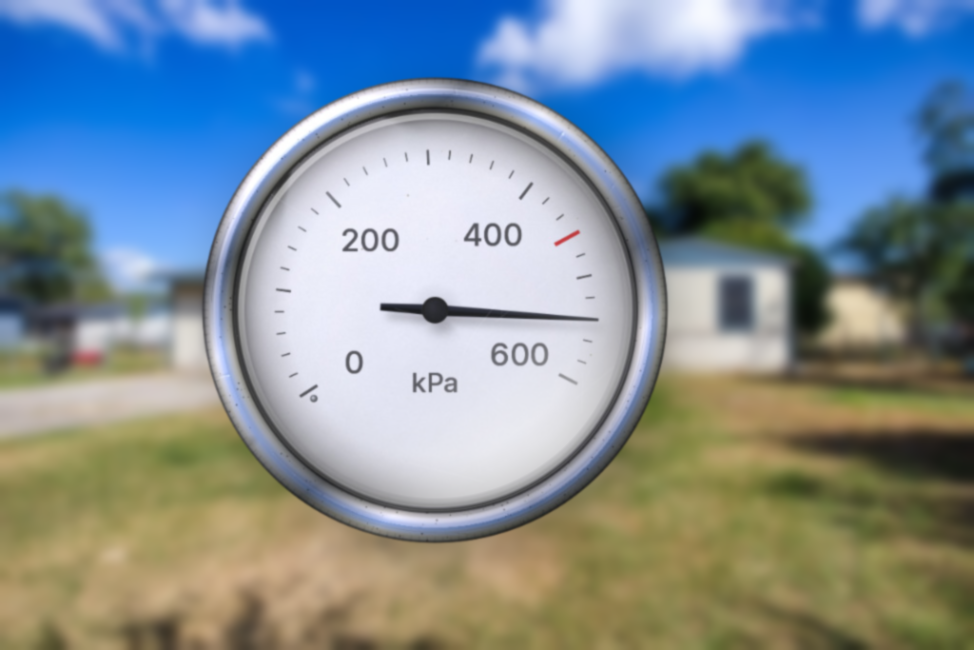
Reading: value=540 unit=kPa
